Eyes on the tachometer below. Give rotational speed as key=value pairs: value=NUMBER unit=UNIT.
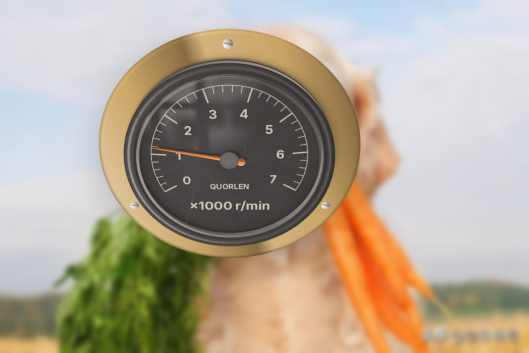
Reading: value=1200 unit=rpm
